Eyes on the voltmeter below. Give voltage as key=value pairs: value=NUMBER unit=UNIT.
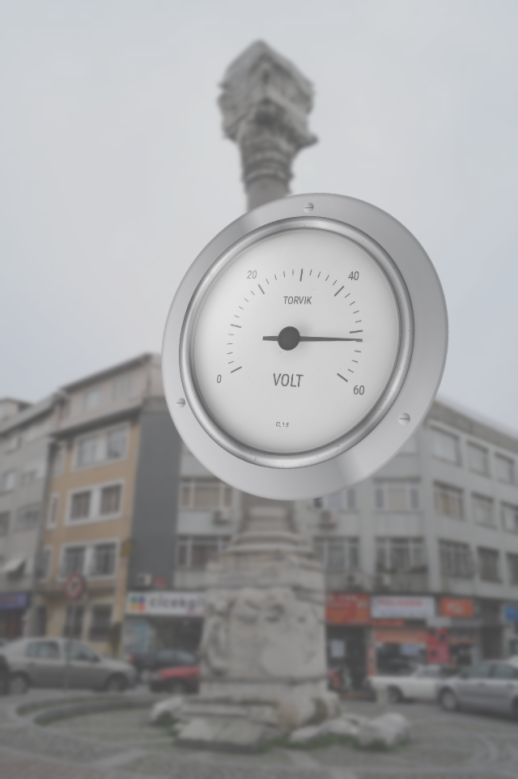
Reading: value=52 unit=V
